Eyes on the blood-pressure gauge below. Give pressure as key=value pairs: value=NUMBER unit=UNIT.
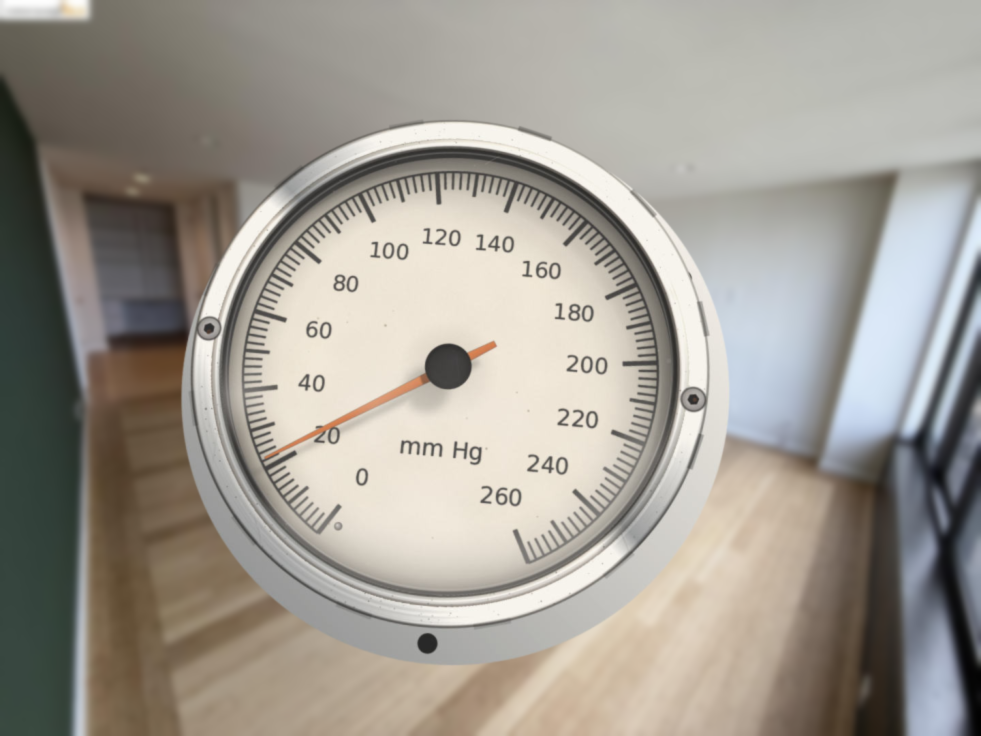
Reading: value=22 unit=mmHg
